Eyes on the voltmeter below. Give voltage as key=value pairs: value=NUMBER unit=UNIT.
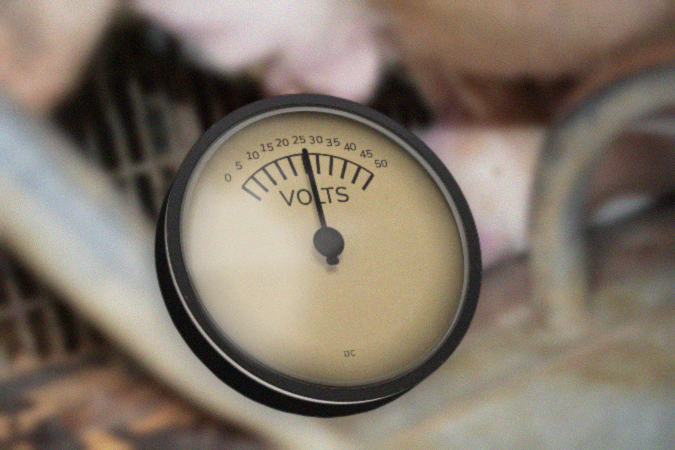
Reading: value=25 unit=V
